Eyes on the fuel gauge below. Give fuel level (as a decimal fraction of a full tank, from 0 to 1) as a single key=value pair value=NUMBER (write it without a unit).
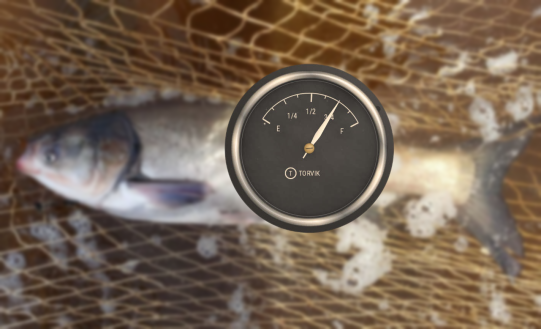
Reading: value=0.75
